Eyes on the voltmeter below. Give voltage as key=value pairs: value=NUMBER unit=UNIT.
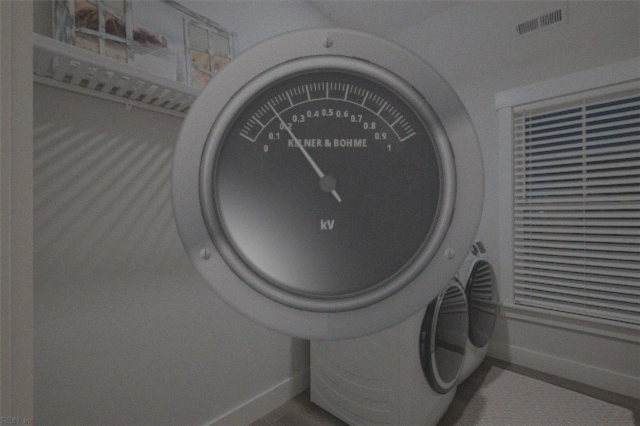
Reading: value=0.2 unit=kV
